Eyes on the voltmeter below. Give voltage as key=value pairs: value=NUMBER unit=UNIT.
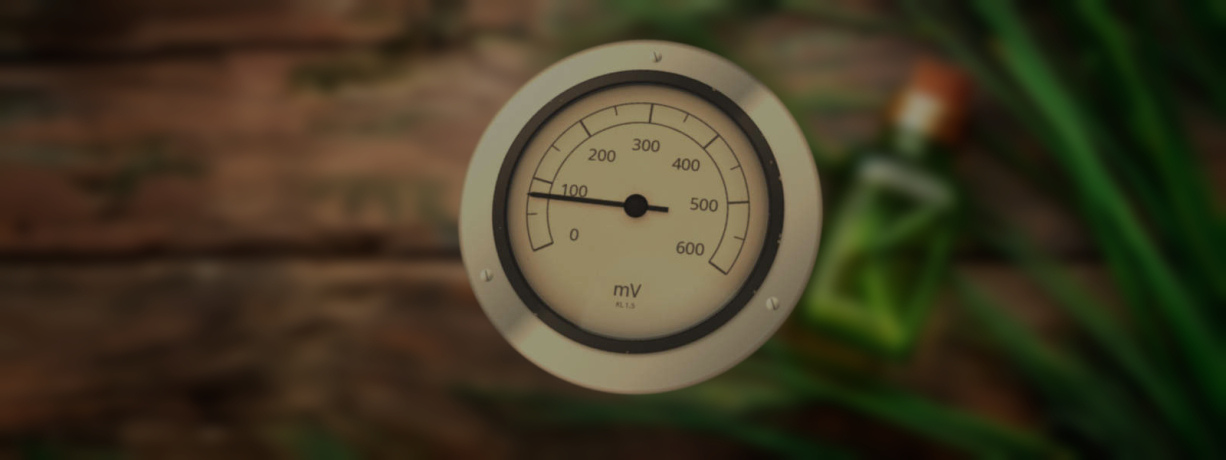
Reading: value=75 unit=mV
